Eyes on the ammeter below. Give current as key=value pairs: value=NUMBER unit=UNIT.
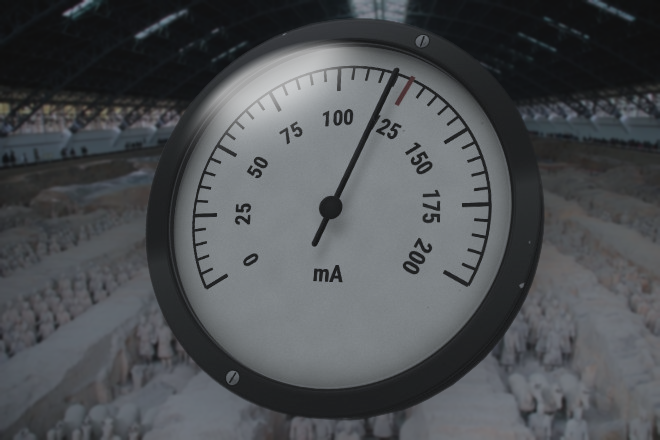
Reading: value=120 unit=mA
